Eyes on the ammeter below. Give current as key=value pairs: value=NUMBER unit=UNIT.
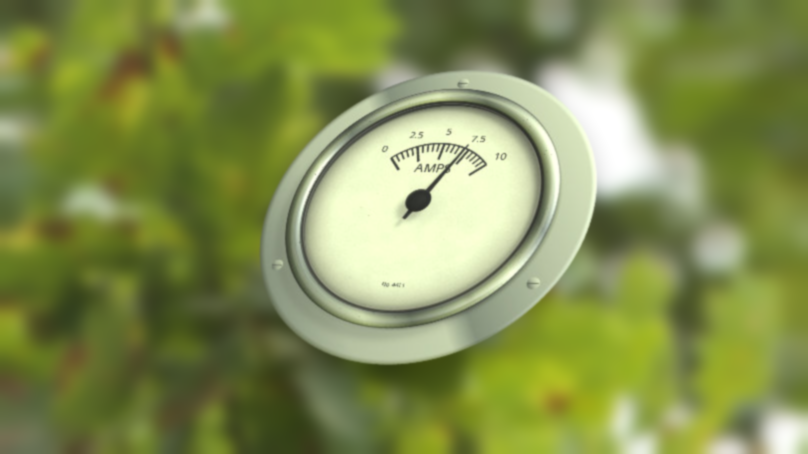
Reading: value=7.5 unit=A
